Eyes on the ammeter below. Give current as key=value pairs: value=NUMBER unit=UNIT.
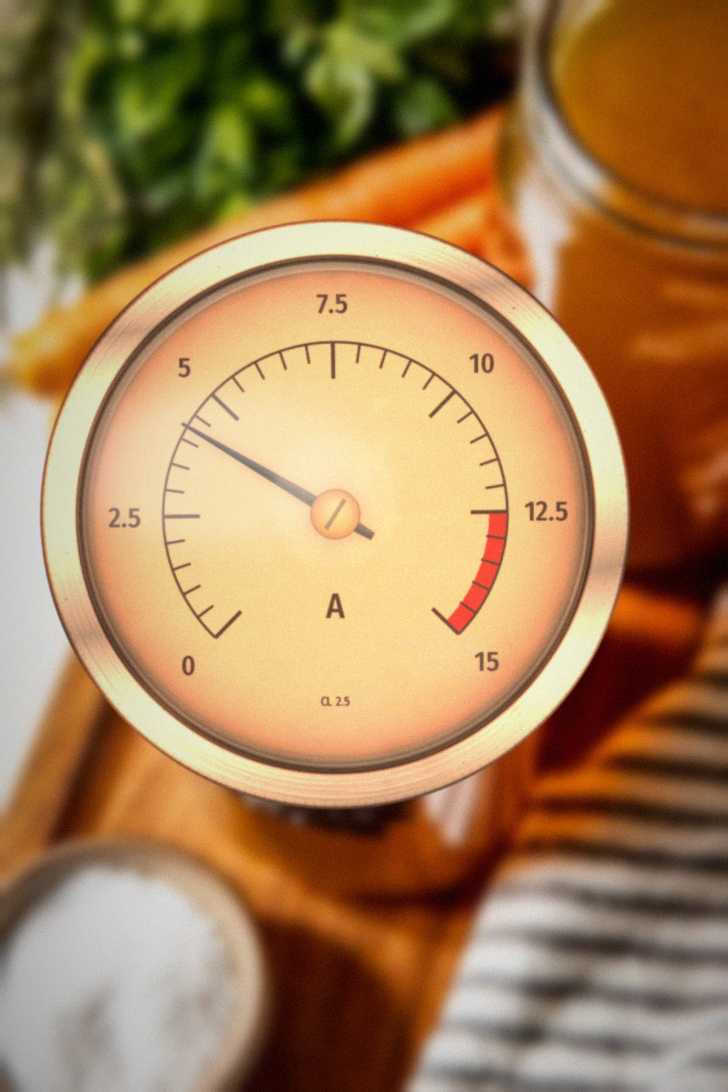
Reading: value=4.25 unit=A
